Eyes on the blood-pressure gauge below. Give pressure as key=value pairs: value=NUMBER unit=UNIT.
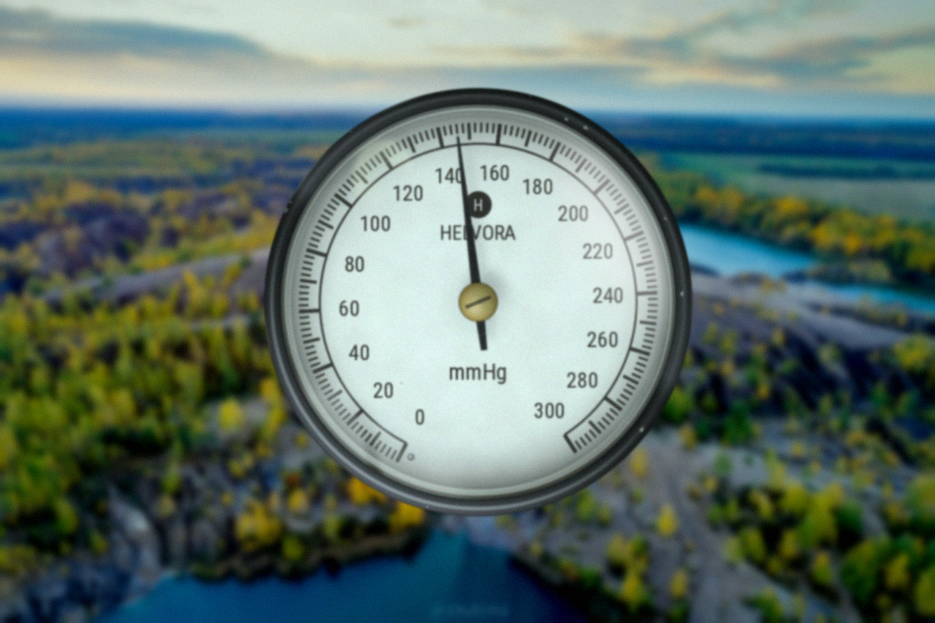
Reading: value=146 unit=mmHg
